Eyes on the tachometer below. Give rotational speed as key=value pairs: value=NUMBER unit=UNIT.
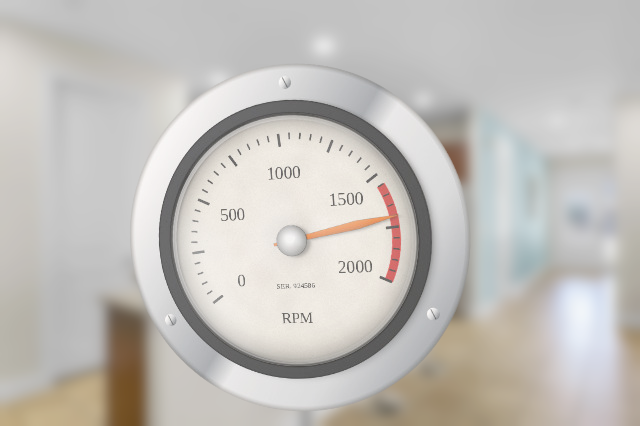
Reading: value=1700 unit=rpm
